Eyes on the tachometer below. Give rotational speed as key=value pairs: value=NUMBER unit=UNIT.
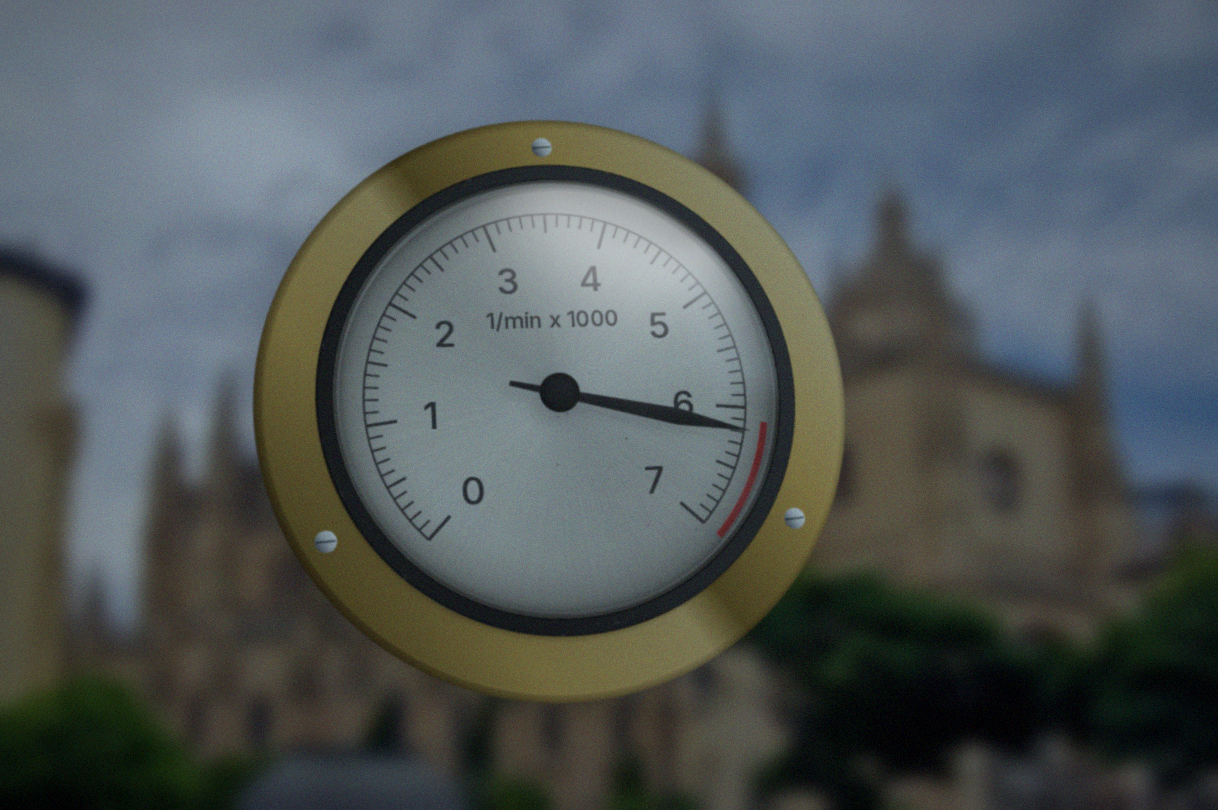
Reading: value=6200 unit=rpm
